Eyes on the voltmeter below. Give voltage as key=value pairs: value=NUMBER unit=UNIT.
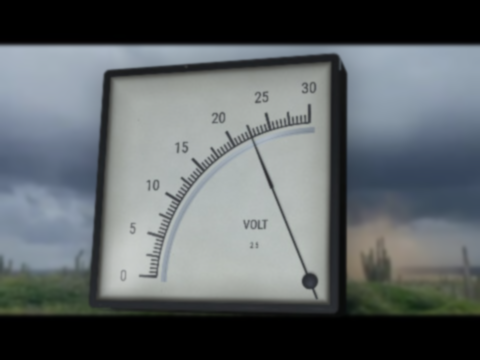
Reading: value=22.5 unit=V
